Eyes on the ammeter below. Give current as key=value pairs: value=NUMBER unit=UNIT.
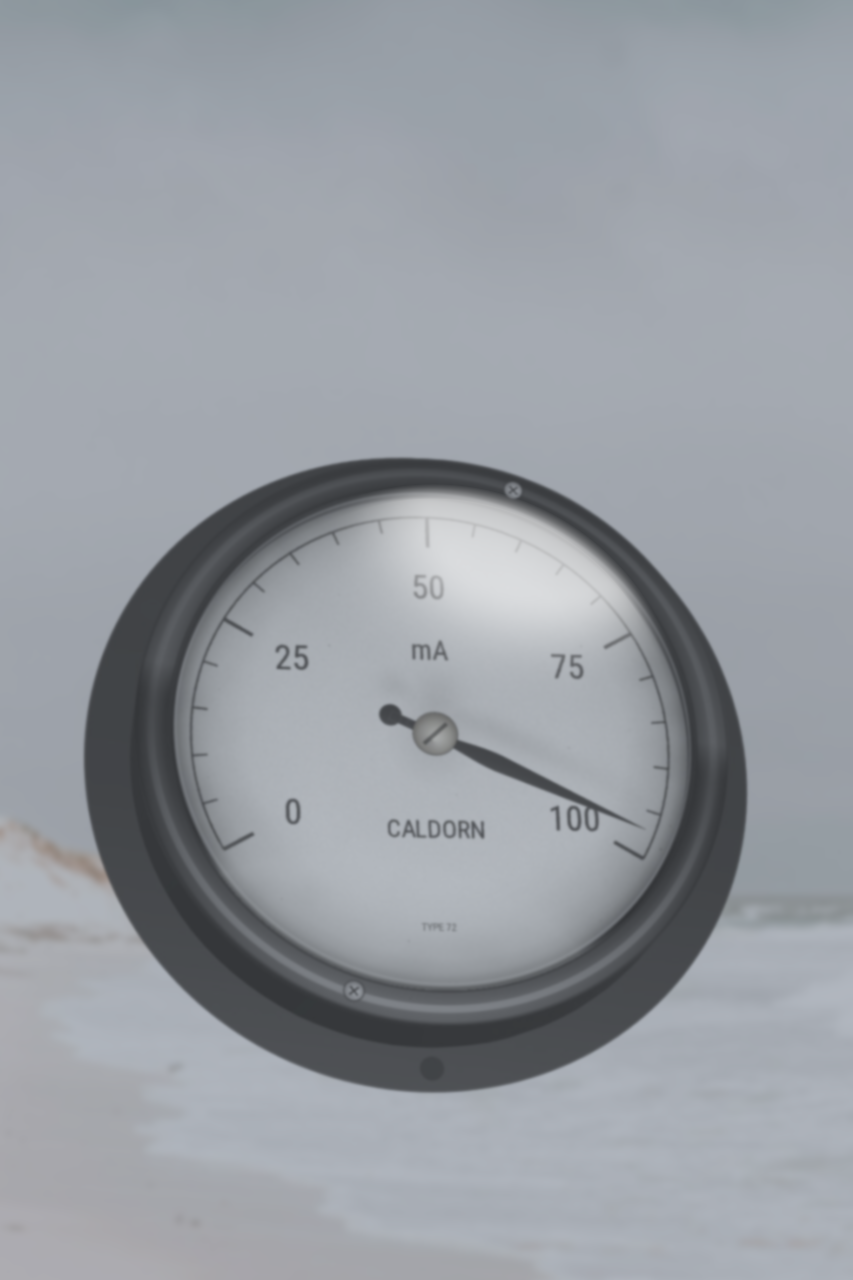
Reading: value=97.5 unit=mA
